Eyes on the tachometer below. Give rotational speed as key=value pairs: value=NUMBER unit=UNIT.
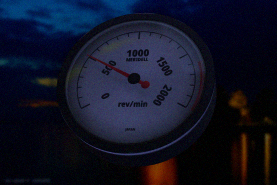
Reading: value=500 unit=rpm
